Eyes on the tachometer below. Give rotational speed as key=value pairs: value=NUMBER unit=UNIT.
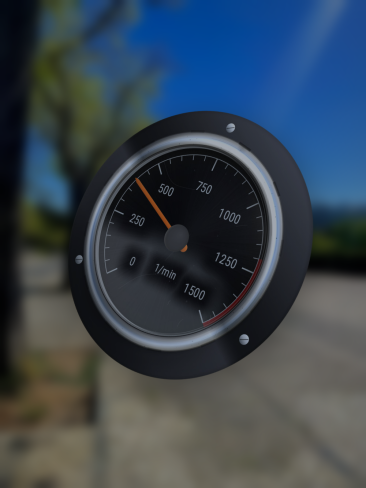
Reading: value=400 unit=rpm
